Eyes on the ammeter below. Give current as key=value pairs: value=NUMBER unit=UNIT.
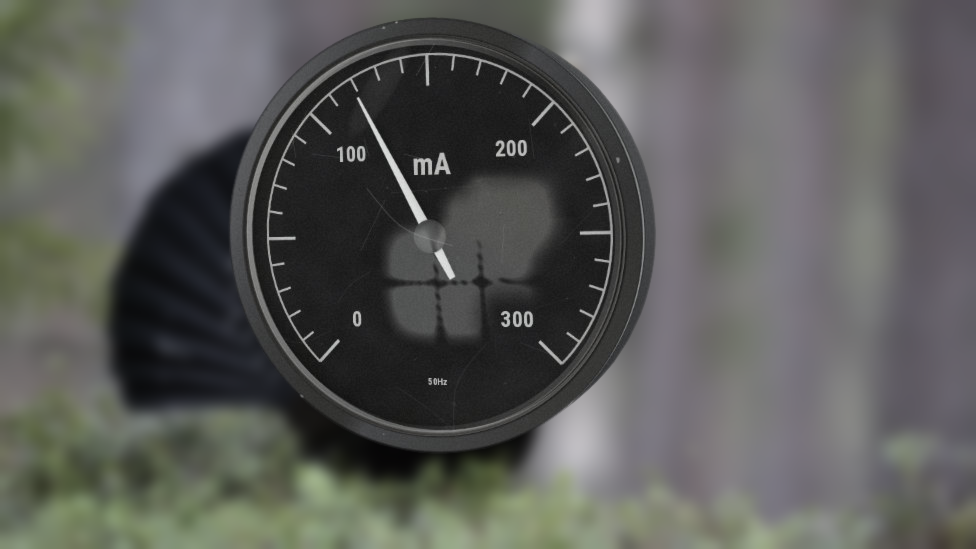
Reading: value=120 unit=mA
